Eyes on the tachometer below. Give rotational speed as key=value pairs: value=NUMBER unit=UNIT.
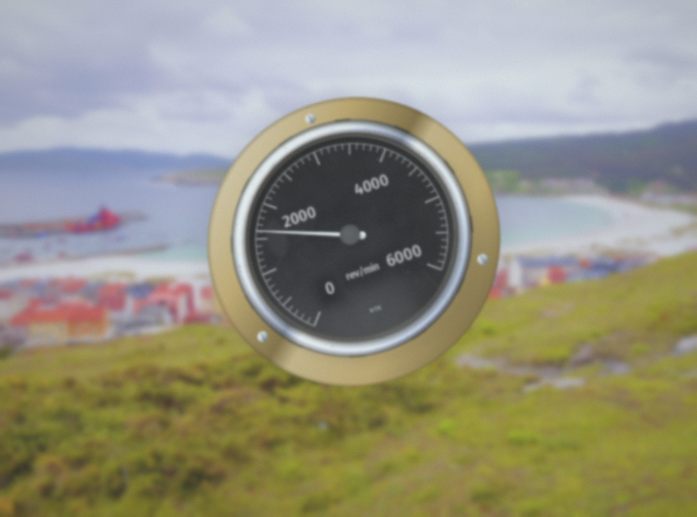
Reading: value=1600 unit=rpm
